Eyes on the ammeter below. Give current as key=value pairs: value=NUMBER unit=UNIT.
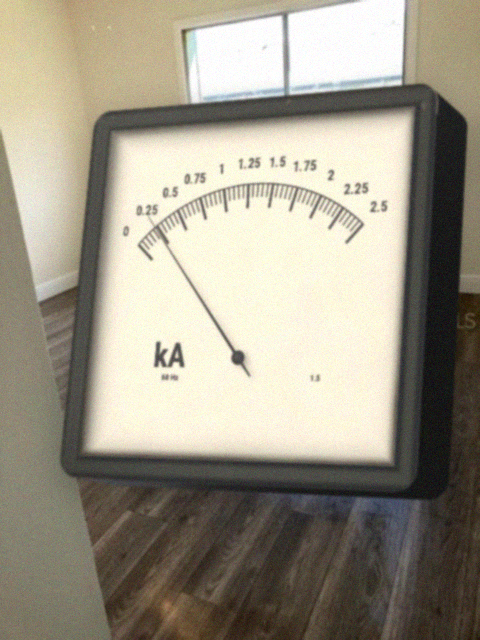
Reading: value=0.25 unit=kA
